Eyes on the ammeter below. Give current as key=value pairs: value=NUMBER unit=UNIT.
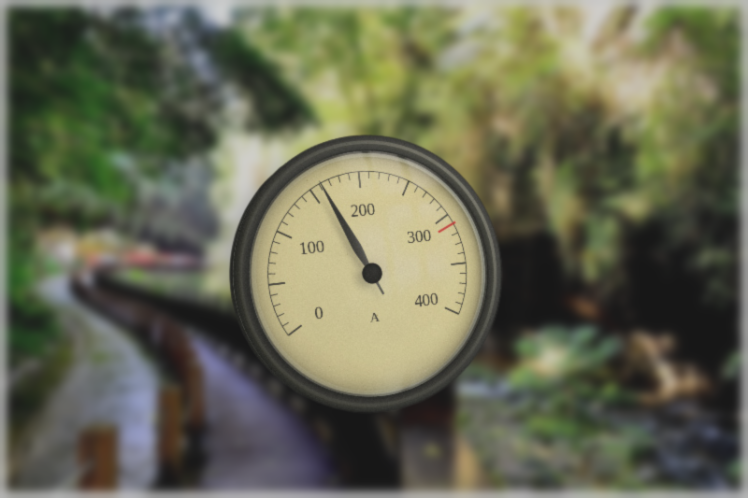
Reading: value=160 unit=A
